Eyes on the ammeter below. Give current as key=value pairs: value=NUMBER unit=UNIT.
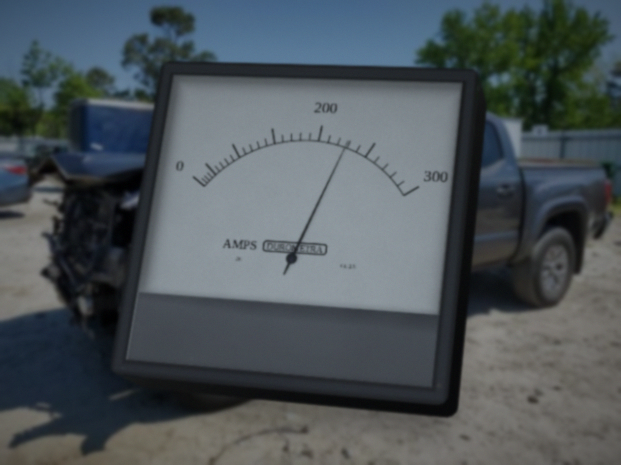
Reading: value=230 unit=A
